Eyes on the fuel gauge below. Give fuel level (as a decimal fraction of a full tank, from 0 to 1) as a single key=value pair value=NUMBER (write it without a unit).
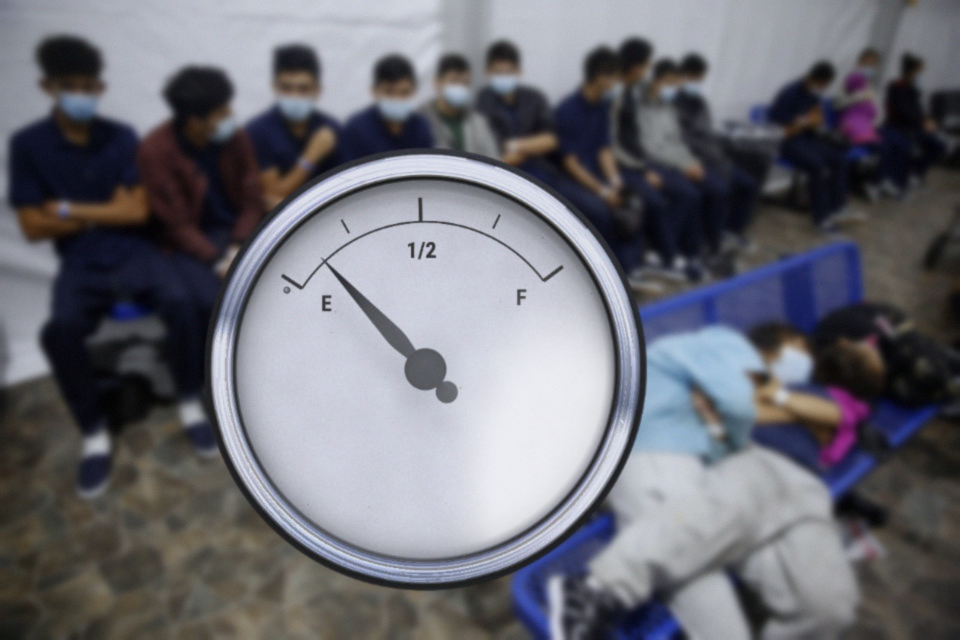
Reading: value=0.125
